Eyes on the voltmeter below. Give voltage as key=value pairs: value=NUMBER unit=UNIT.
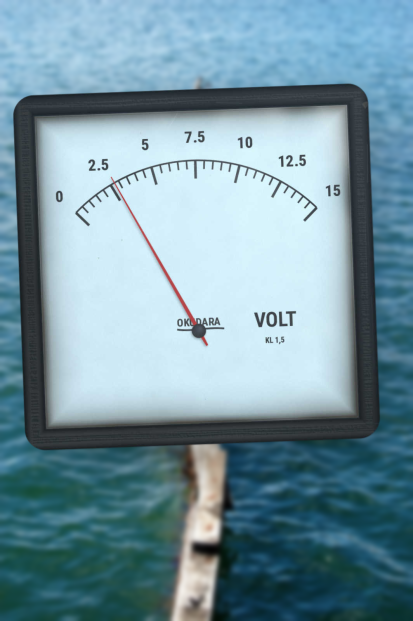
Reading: value=2.75 unit=V
